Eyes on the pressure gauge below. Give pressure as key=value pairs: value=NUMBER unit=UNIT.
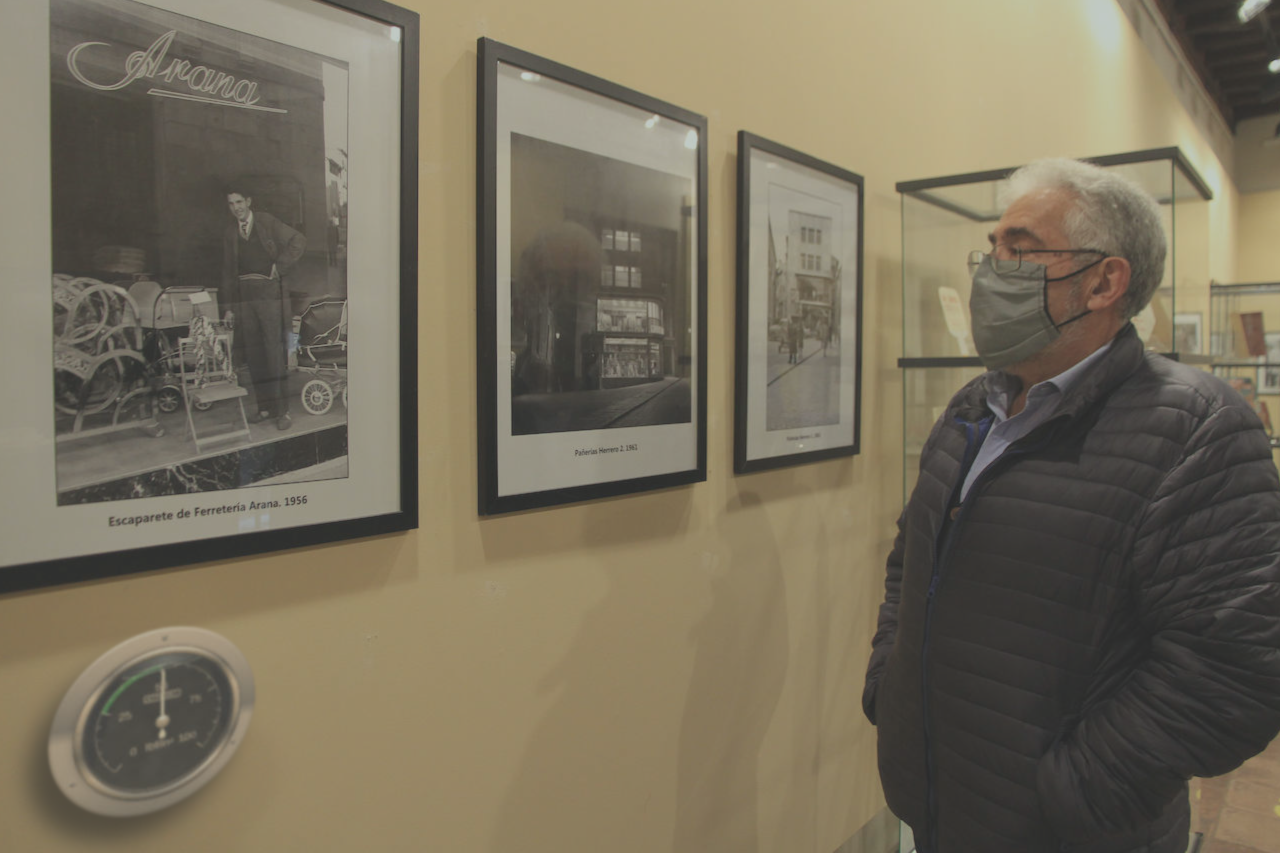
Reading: value=50 unit=psi
